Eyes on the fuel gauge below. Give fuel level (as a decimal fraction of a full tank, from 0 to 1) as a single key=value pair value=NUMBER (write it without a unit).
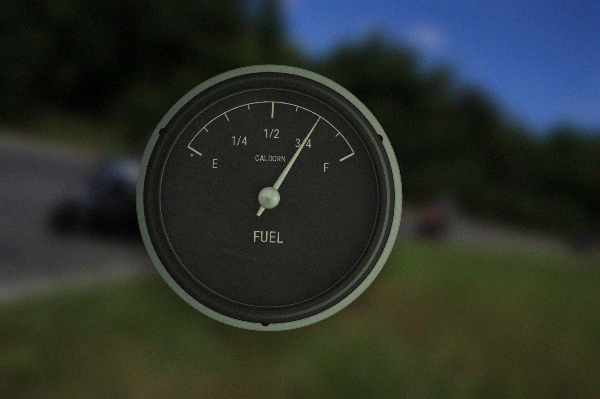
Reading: value=0.75
